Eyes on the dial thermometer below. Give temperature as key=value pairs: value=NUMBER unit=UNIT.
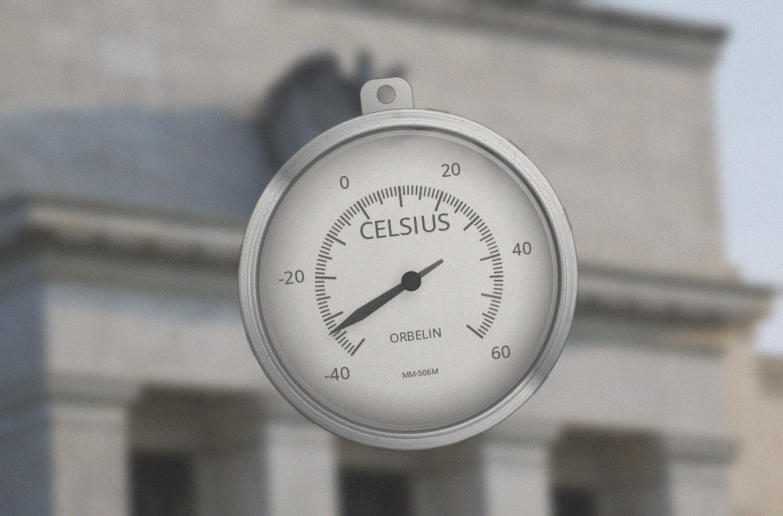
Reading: value=-33 unit=°C
